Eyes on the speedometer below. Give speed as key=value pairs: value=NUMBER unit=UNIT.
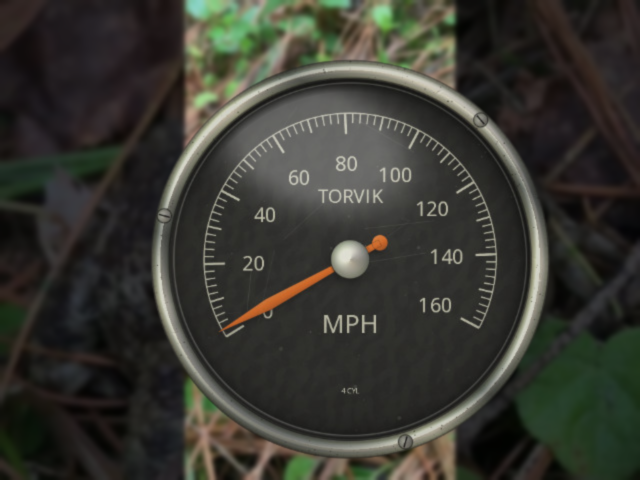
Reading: value=2 unit=mph
